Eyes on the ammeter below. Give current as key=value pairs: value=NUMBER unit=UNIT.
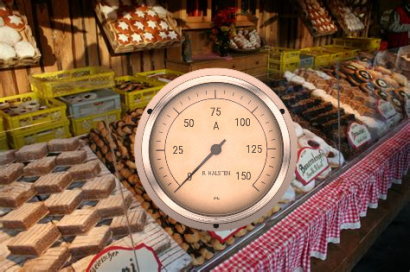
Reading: value=0 unit=A
